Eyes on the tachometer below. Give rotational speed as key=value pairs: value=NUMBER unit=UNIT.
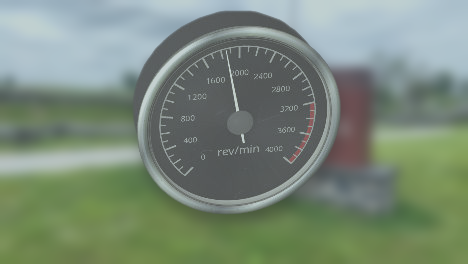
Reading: value=1850 unit=rpm
